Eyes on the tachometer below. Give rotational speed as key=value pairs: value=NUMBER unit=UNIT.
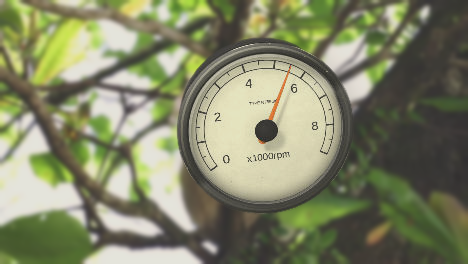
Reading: value=5500 unit=rpm
